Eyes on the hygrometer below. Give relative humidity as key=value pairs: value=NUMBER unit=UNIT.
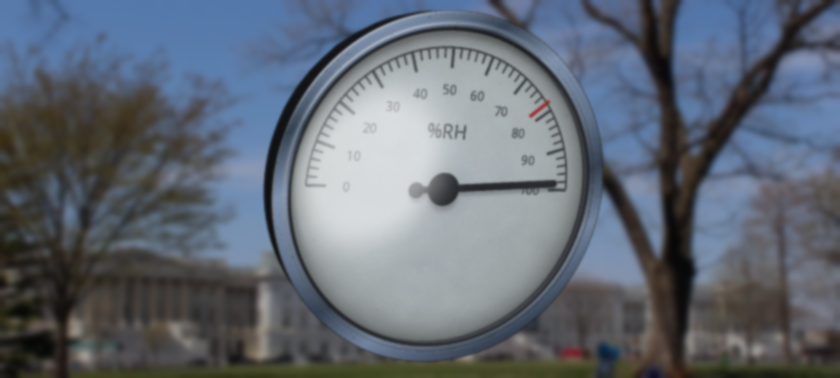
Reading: value=98 unit=%
